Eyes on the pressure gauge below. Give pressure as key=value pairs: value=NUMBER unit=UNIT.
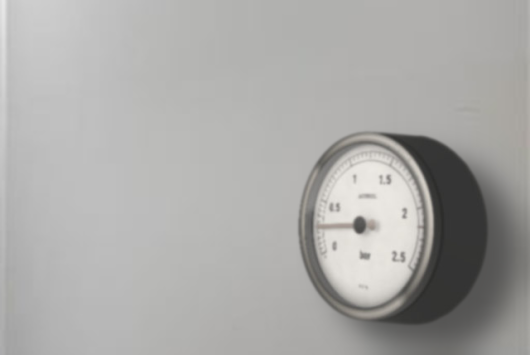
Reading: value=0.25 unit=bar
